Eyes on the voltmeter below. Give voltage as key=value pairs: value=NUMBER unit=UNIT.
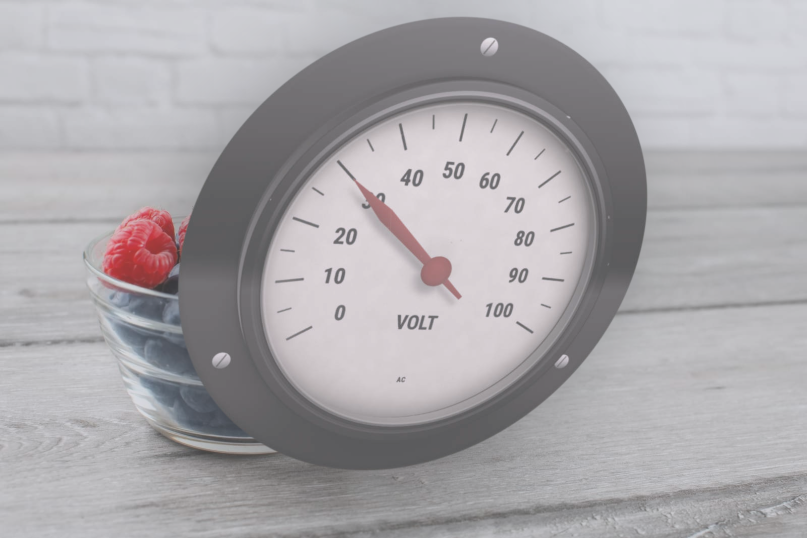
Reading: value=30 unit=V
